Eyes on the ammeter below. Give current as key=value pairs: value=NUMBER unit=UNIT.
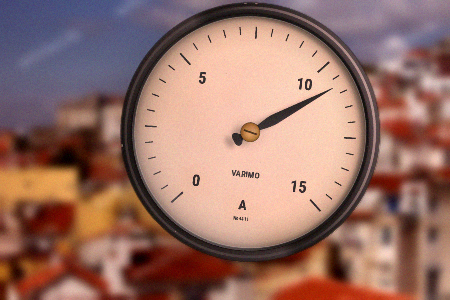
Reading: value=10.75 unit=A
